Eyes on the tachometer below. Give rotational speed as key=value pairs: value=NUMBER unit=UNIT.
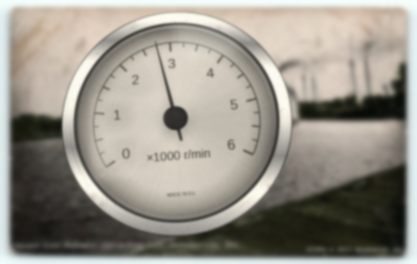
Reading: value=2750 unit=rpm
